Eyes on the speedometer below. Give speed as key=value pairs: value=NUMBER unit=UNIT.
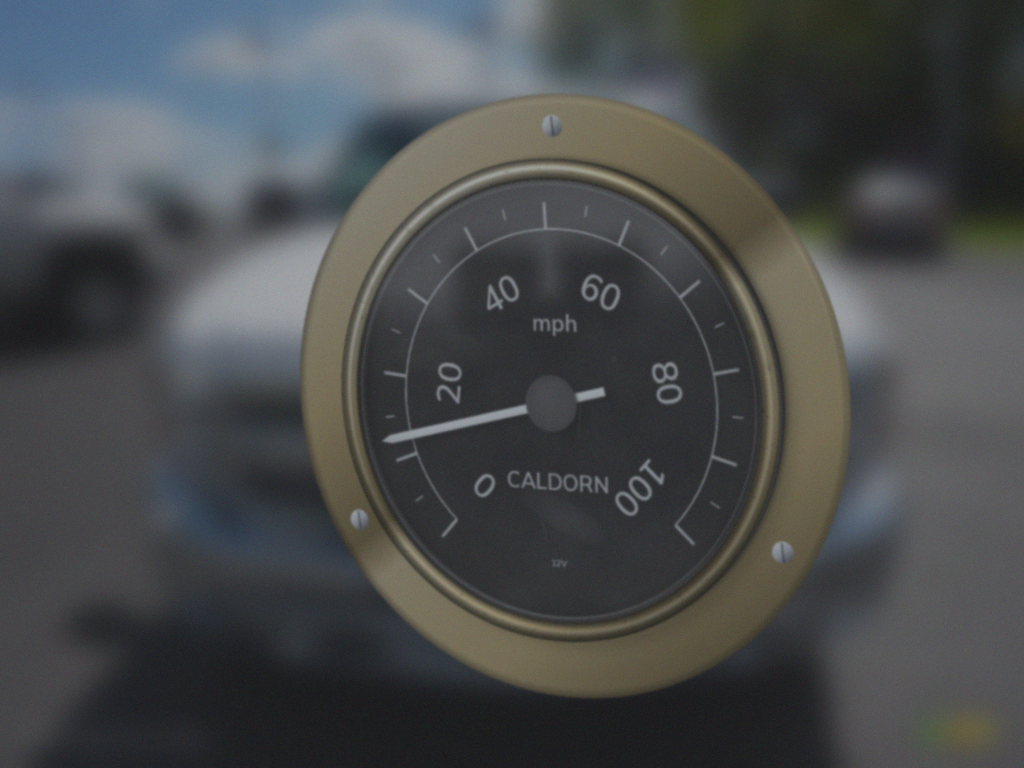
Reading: value=12.5 unit=mph
